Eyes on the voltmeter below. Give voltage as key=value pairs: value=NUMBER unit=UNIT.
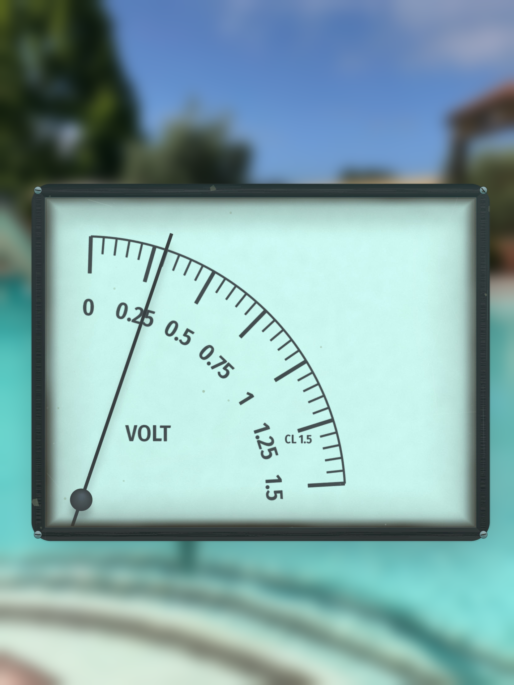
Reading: value=0.3 unit=V
